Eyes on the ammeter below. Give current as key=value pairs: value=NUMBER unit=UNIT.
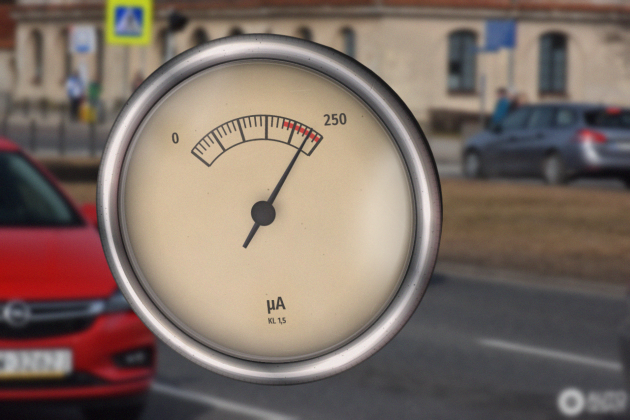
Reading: value=230 unit=µA
